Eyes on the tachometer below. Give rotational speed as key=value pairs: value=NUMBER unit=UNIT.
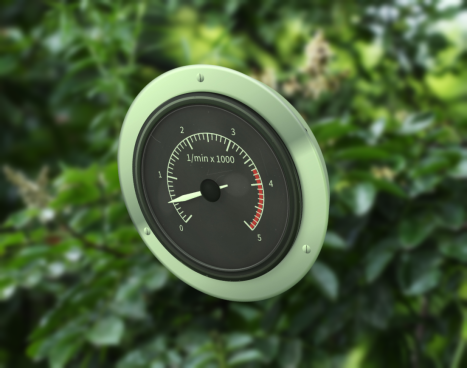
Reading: value=500 unit=rpm
